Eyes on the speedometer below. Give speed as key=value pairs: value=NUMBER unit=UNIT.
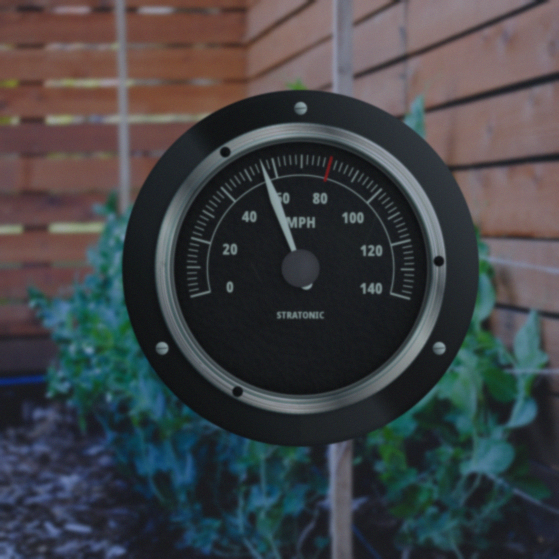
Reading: value=56 unit=mph
